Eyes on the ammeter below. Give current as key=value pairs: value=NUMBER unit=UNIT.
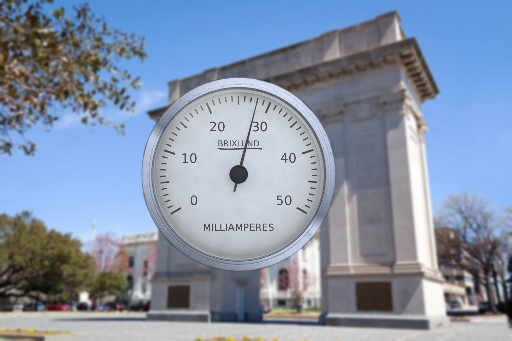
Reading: value=28 unit=mA
